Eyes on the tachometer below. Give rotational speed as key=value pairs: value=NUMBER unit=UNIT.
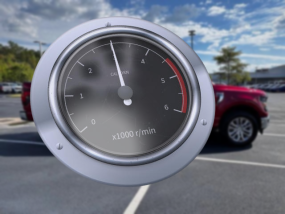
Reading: value=3000 unit=rpm
